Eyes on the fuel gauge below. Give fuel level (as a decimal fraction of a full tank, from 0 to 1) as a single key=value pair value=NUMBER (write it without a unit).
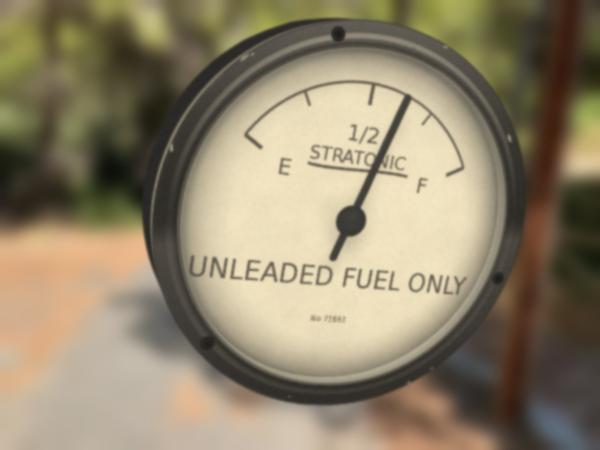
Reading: value=0.625
